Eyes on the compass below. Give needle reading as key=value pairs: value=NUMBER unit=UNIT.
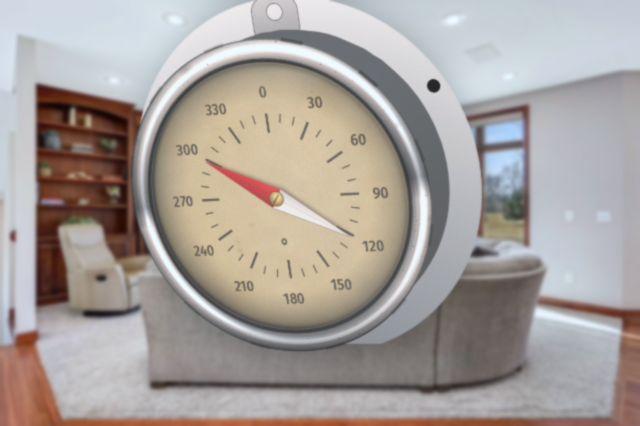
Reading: value=300 unit=°
